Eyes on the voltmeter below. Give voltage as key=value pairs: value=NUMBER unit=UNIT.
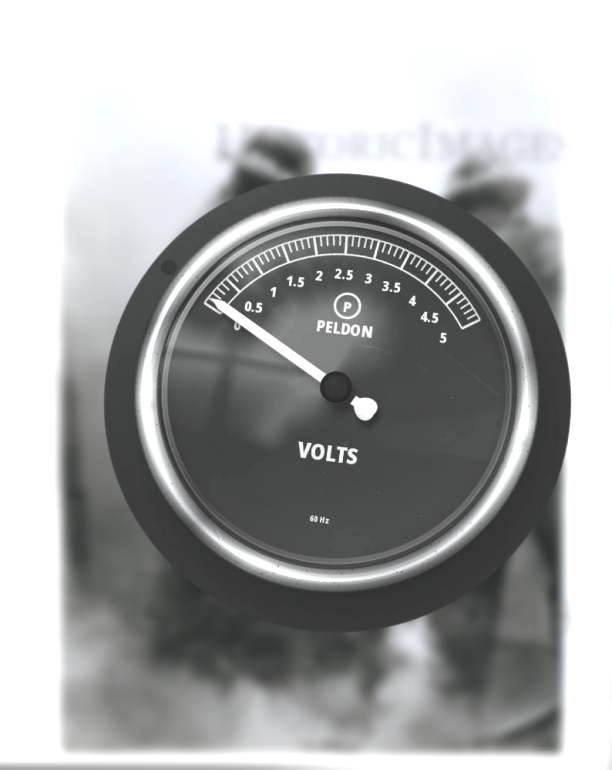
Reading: value=0.1 unit=V
